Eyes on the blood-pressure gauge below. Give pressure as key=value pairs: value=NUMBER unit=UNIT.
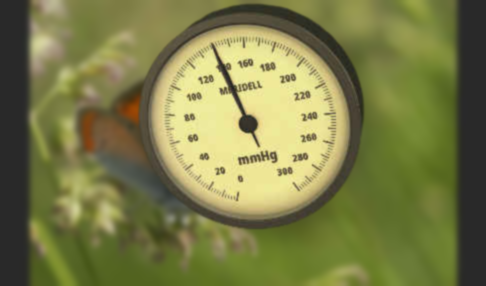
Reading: value=140 unit=mmHg
